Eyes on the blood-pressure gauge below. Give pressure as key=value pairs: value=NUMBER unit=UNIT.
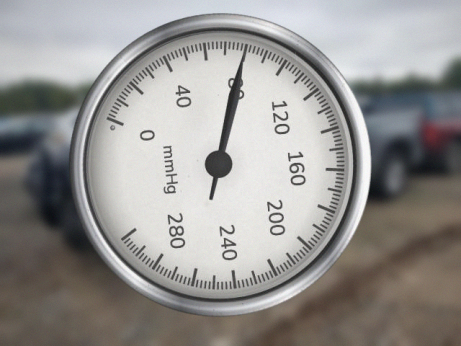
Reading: value=80 unit=mmHg
